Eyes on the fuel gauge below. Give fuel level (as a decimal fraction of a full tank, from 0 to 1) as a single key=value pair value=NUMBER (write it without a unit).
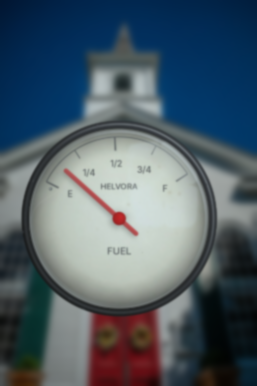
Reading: value=0.125
